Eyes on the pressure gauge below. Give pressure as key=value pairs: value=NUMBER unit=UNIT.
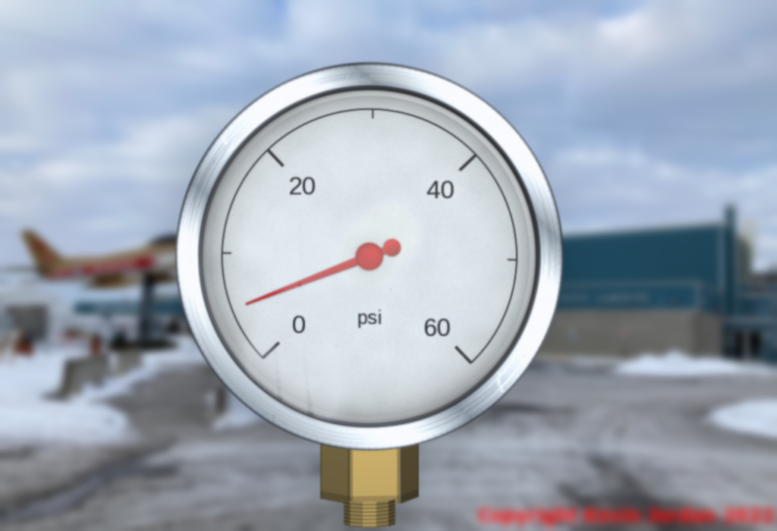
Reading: value=5 unit=psi
